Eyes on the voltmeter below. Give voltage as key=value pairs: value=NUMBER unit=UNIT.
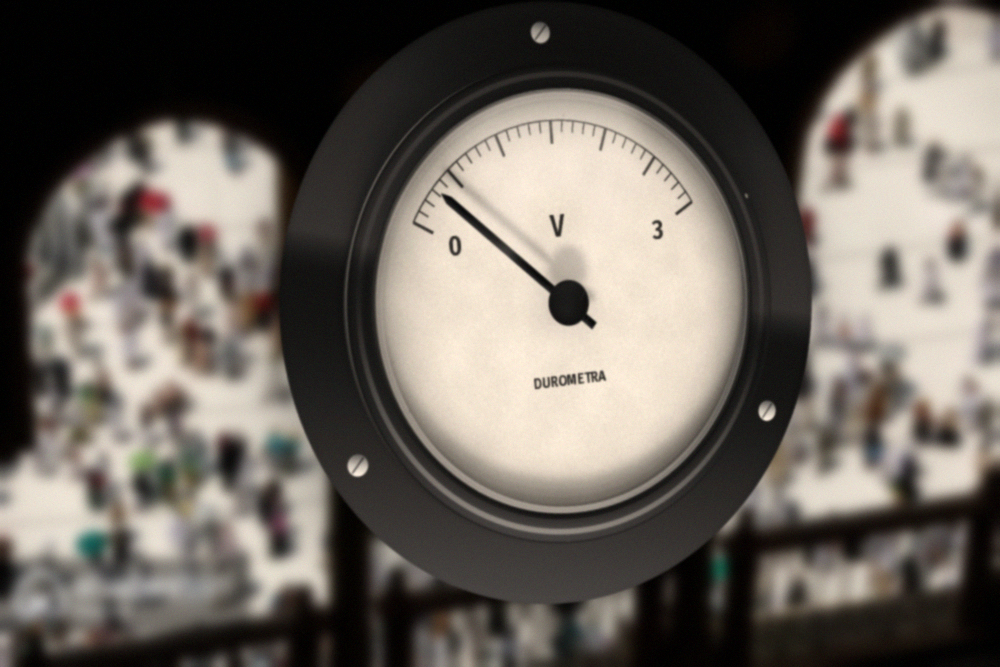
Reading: value=0.3 unit=V
